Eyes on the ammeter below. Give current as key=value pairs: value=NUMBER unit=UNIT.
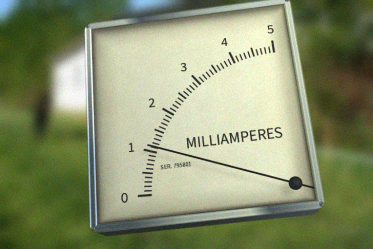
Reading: value=1.1 unit=mA
